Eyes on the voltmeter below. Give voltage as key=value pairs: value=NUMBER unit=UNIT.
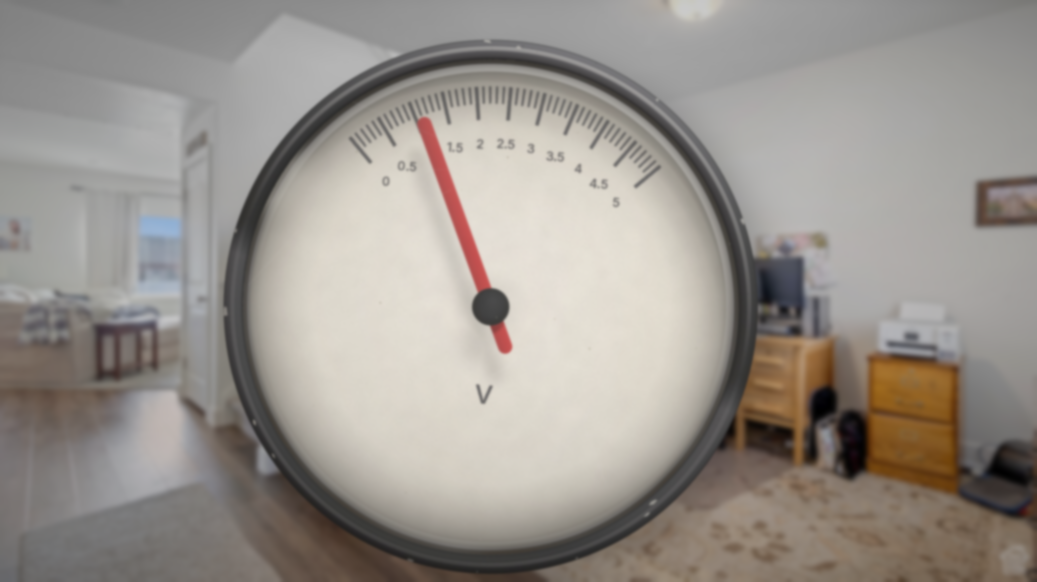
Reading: value=1.1 unit=V
